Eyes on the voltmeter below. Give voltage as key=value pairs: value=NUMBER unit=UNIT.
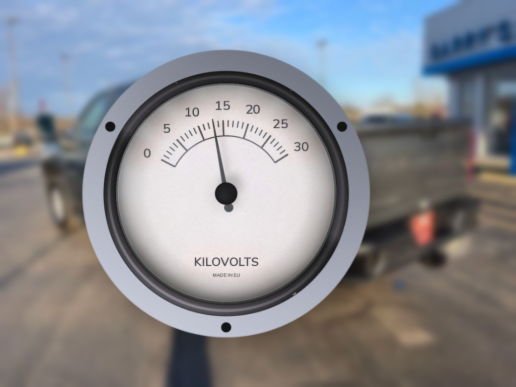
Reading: value=13 unit=kV
